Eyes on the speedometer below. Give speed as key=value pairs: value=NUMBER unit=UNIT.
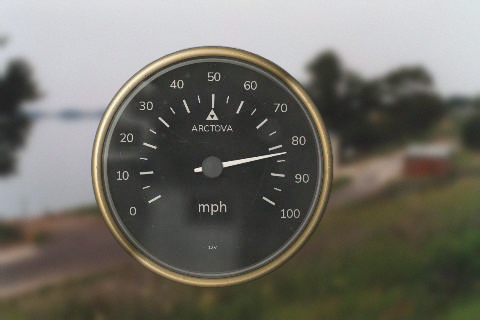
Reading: value=82.5 unit=mph
